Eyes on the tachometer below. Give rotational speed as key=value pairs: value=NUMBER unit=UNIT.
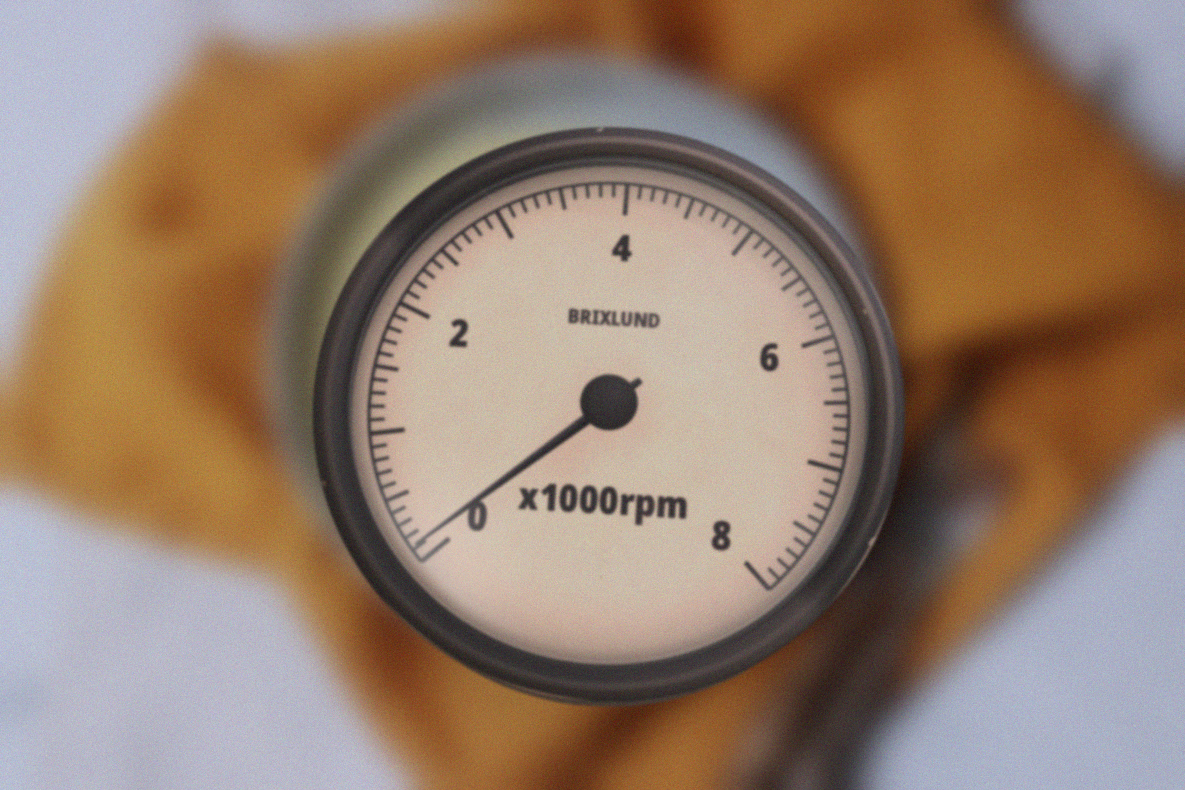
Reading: value=100 unit=rpm
